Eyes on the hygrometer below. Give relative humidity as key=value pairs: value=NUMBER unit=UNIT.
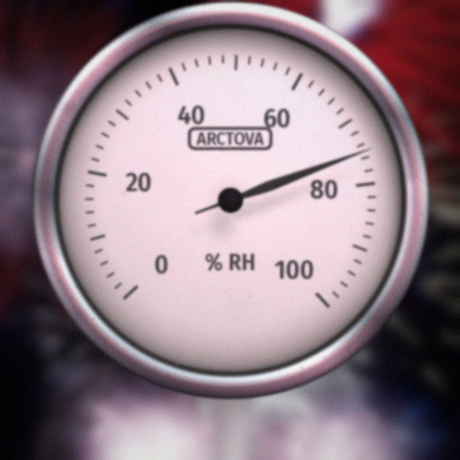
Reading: value=75 unit=%
